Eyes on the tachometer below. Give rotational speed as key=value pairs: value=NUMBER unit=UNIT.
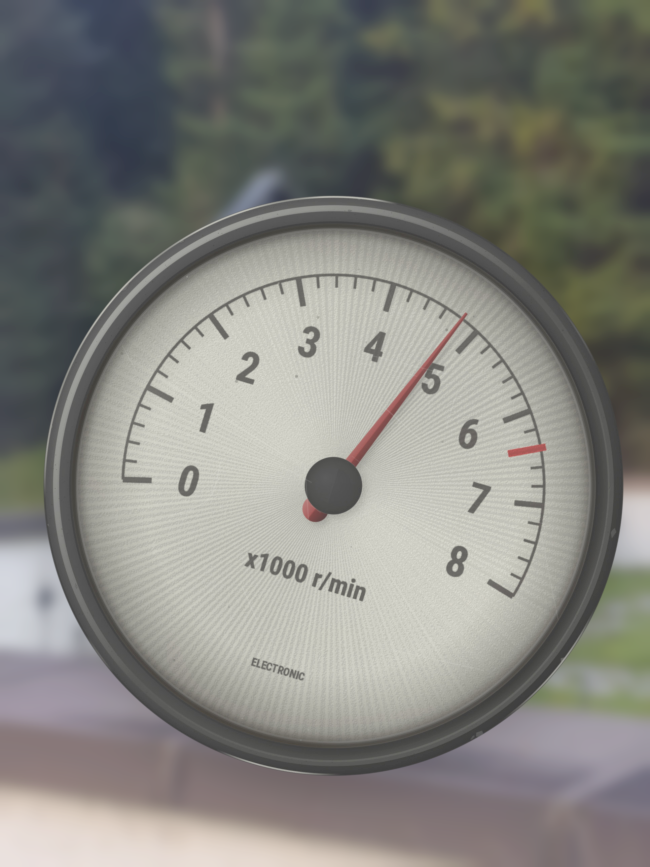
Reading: value=4800 unit=rpm
